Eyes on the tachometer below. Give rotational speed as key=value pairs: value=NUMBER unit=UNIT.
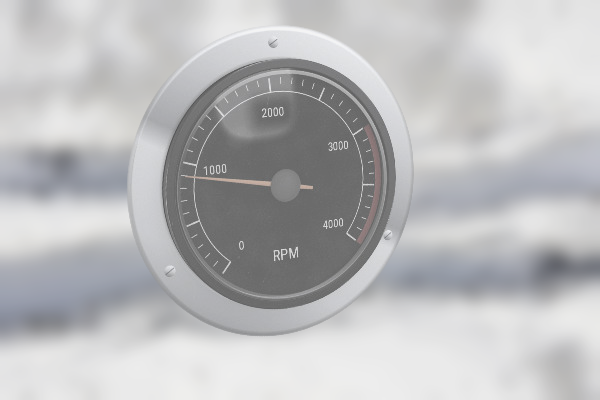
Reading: value=900 unit=rpm
